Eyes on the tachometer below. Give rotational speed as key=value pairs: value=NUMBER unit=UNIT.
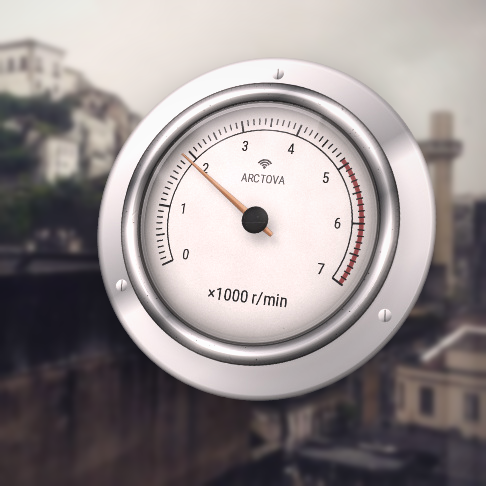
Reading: value=1900 unit=rpm
